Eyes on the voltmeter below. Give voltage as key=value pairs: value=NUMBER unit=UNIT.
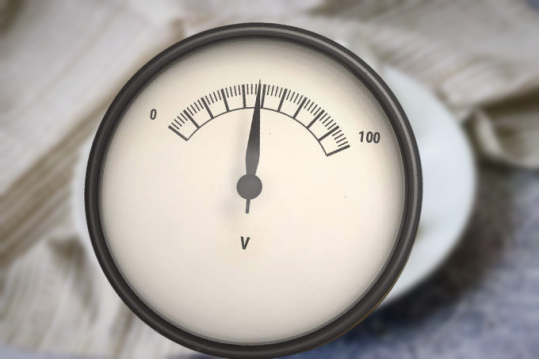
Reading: value=48 unit=V
